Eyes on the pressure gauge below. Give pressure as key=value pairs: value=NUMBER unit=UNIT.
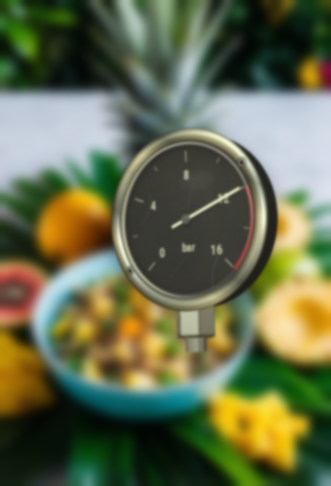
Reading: value=12 unit=bar
